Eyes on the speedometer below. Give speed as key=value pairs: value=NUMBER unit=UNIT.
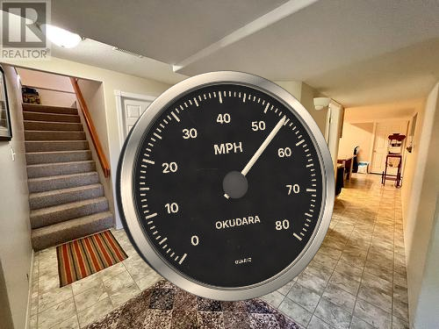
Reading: value=54 unit=mph
